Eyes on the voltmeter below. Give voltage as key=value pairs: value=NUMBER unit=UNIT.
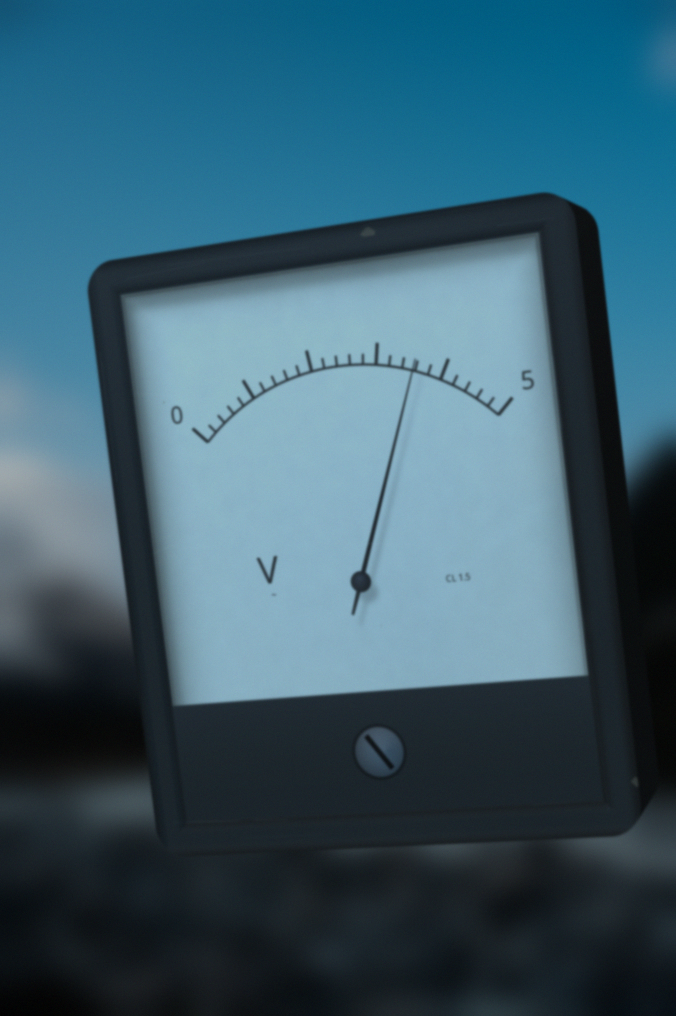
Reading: value=3.6 unit=V
